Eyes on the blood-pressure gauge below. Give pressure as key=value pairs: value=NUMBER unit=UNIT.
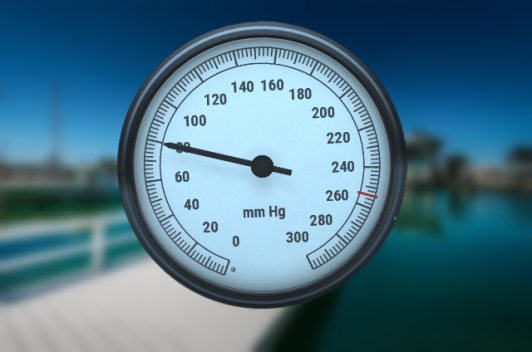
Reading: value=80 unit=mmHg
